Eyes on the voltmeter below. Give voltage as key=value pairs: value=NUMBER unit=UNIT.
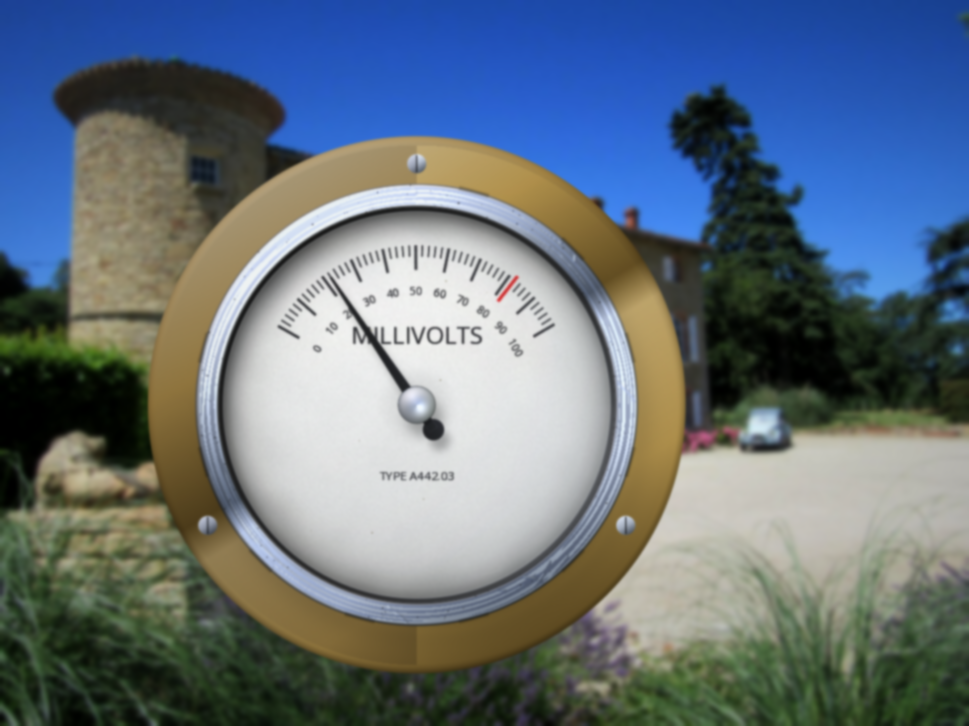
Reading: value=22 unit=mV
